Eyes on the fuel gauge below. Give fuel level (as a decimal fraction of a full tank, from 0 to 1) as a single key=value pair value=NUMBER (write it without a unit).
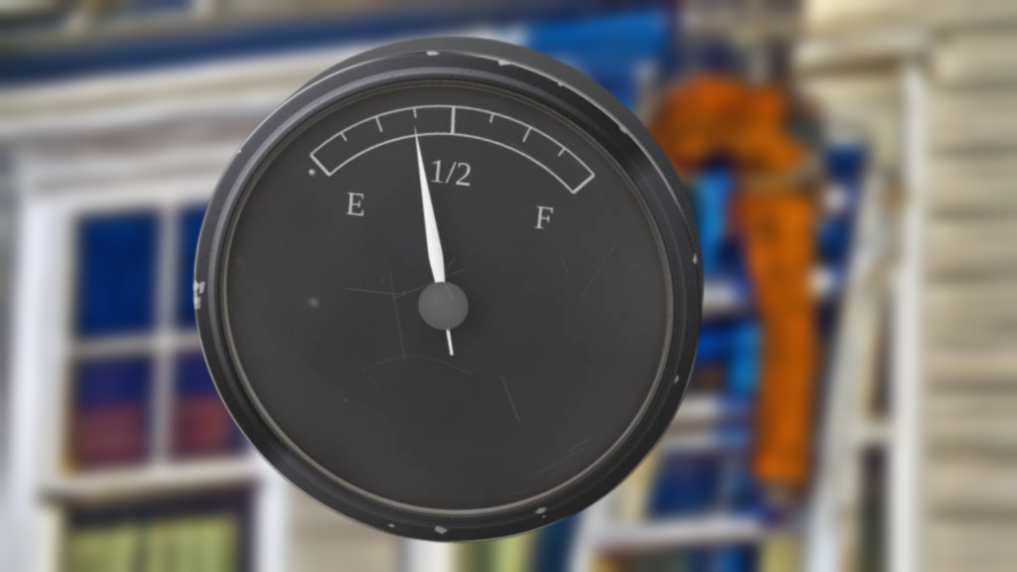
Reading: value=0.375
